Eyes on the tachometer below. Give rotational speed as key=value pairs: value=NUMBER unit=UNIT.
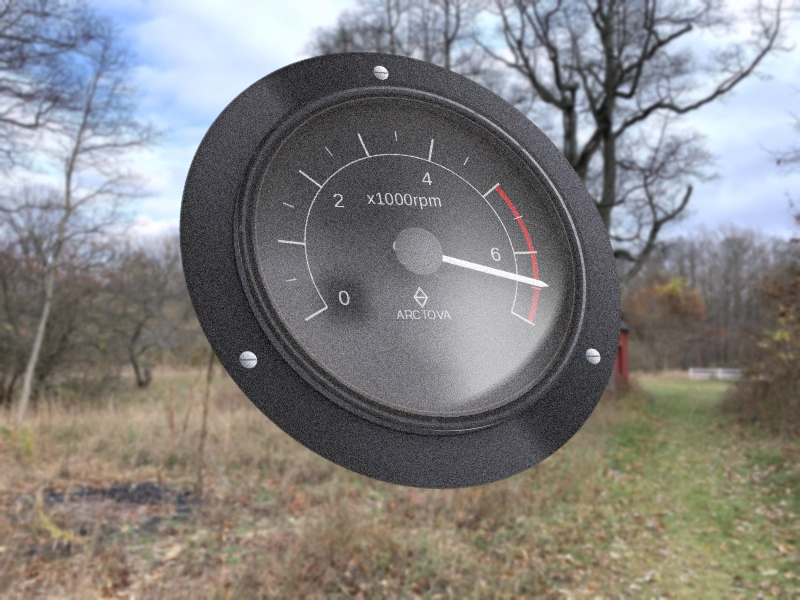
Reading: value=6500 unit=rpm
